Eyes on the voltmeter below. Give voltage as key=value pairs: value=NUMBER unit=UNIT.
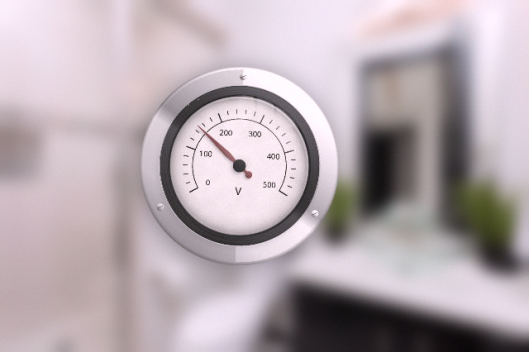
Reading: value=150 unit=V
